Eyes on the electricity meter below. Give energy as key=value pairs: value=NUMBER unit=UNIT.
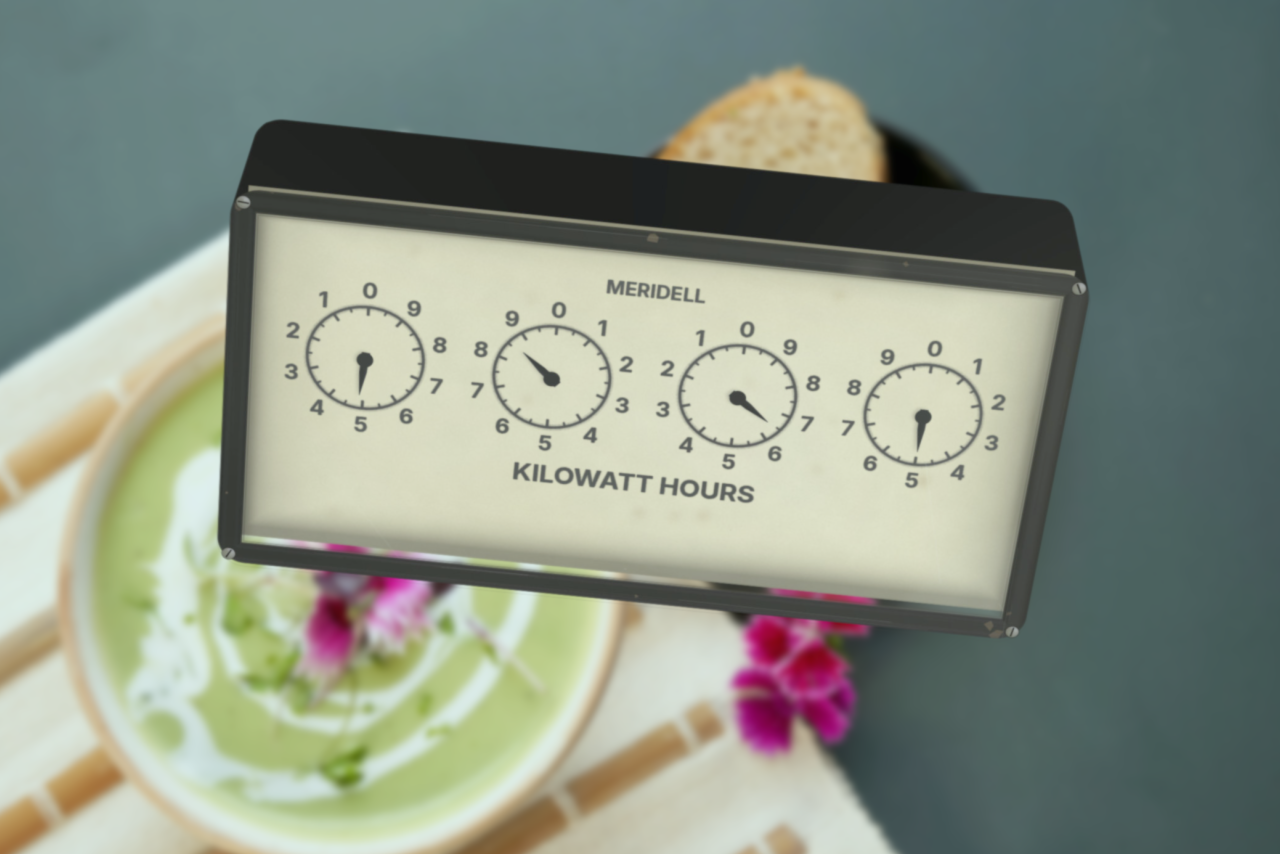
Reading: value=4865 unit=kWh
